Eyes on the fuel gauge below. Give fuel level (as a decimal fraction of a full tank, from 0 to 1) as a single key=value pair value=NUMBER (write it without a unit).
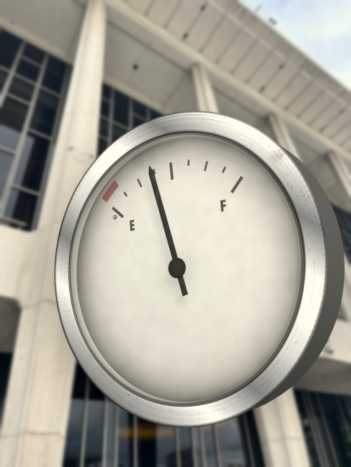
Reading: value=0.375
